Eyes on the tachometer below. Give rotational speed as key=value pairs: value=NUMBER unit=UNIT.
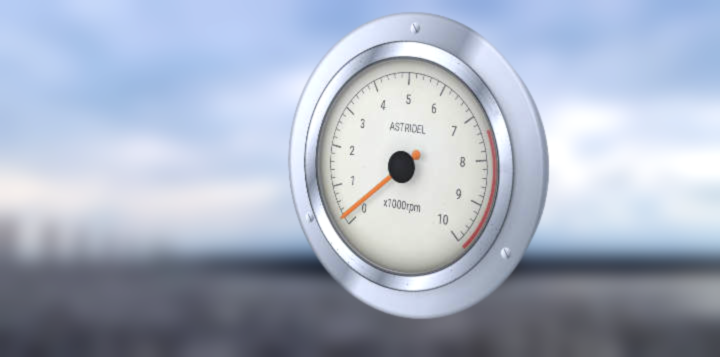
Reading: value=200 unit=rpm
